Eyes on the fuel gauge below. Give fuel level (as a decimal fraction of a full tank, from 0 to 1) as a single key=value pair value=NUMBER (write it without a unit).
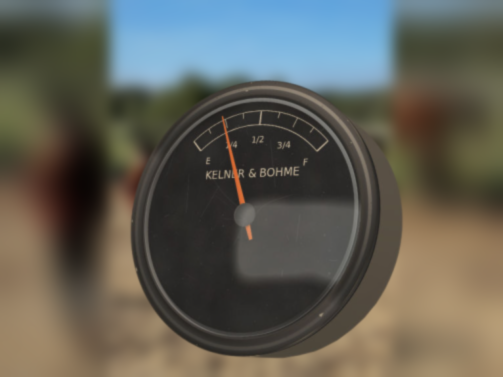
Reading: value=0.25
